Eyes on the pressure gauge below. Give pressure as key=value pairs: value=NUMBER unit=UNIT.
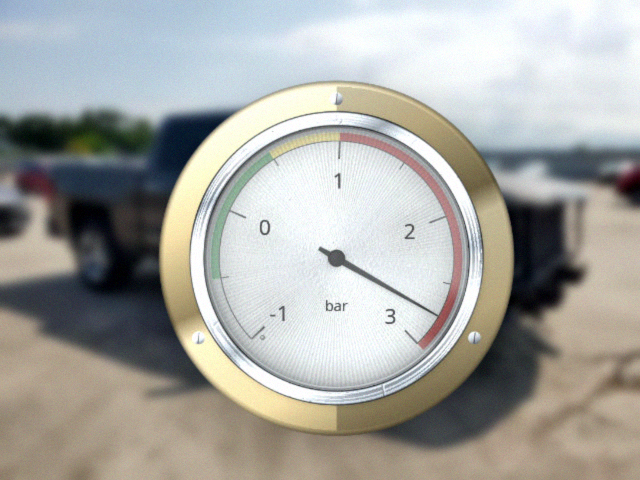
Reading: value=2.75 unit=bar
